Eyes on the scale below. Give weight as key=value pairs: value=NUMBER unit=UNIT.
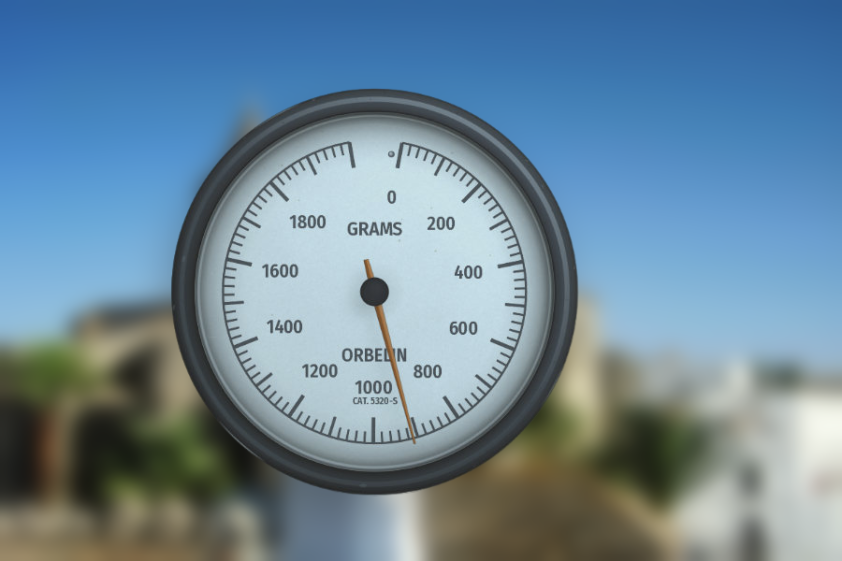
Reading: value=910 unit=g
